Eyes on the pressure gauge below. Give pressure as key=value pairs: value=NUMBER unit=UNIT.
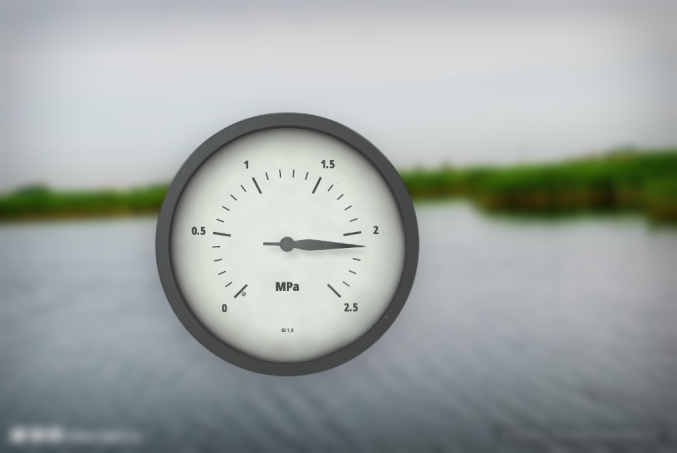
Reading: value=2.1 unit=MPa
